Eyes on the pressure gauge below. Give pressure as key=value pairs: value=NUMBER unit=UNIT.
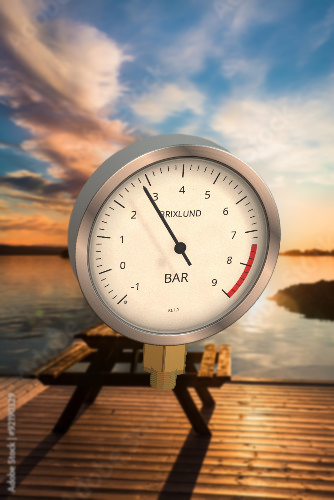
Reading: value=2.8 unit=bar
